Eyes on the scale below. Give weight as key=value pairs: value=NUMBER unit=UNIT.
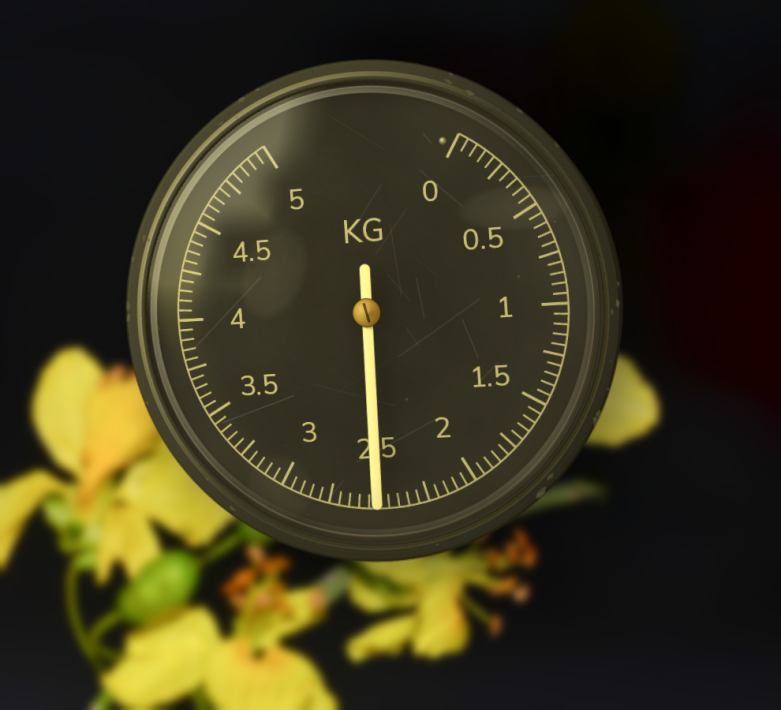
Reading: value=2.5 unit=kg
